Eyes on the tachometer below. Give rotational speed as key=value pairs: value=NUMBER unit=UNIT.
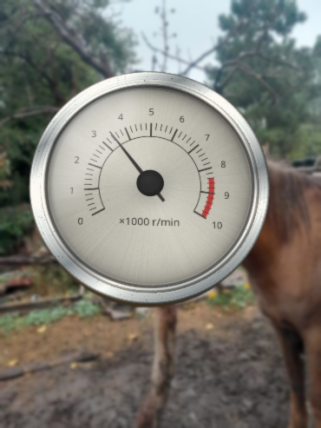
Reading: value=3400 unit=rpm
